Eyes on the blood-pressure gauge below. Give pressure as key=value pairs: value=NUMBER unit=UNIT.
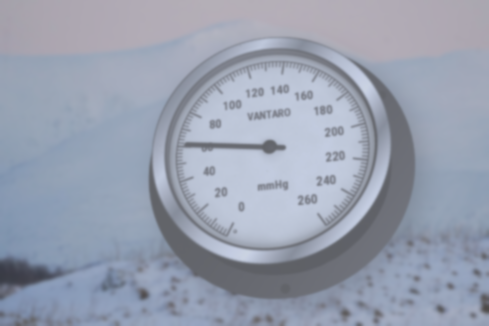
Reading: value=60 unit=mmHg
